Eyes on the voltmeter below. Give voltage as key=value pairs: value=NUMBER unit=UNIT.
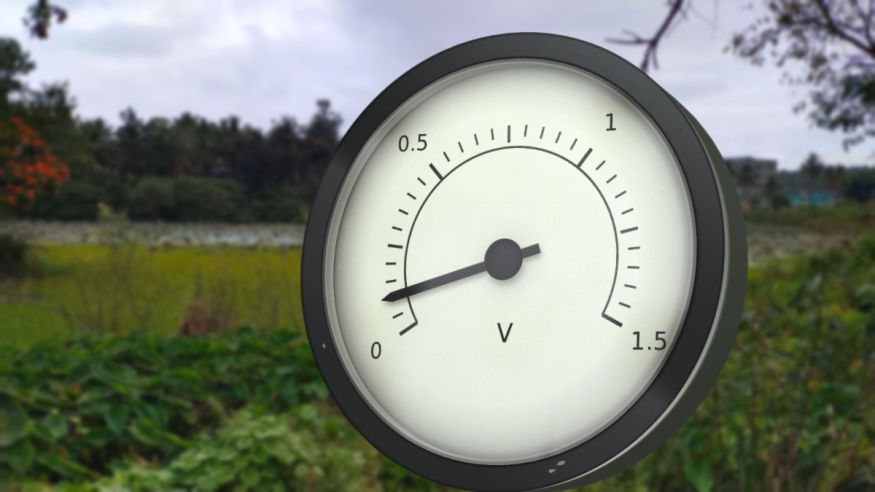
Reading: value=0.1 unit=V
